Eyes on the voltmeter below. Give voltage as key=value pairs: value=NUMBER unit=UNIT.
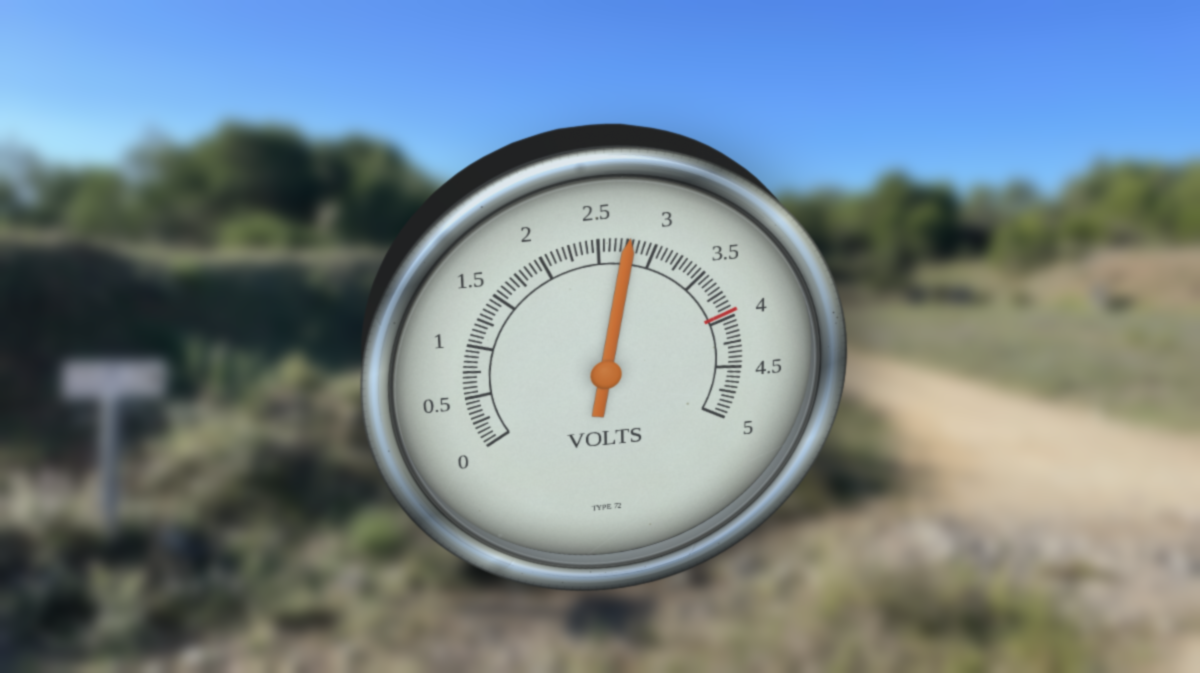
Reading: value=2.75 unit=V
